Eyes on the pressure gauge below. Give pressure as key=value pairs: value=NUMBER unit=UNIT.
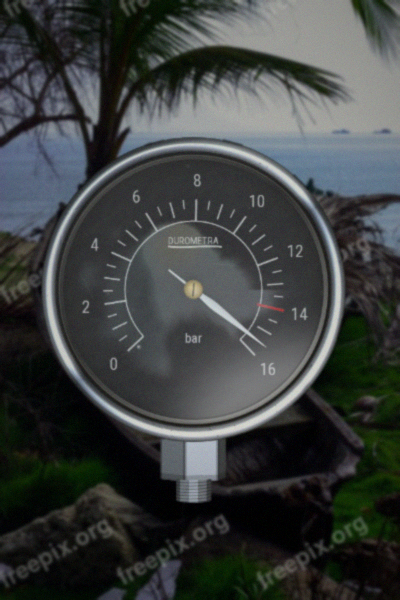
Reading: value=15.5 unit=bar
